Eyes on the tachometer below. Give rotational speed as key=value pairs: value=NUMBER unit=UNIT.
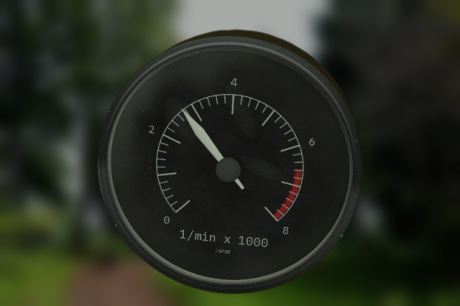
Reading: value=2800 unit=rpm
